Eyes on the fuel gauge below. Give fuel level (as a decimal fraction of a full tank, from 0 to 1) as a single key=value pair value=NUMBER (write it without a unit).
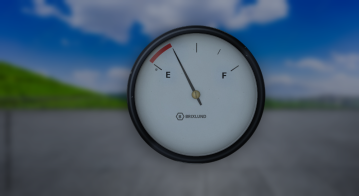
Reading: value=0.25
